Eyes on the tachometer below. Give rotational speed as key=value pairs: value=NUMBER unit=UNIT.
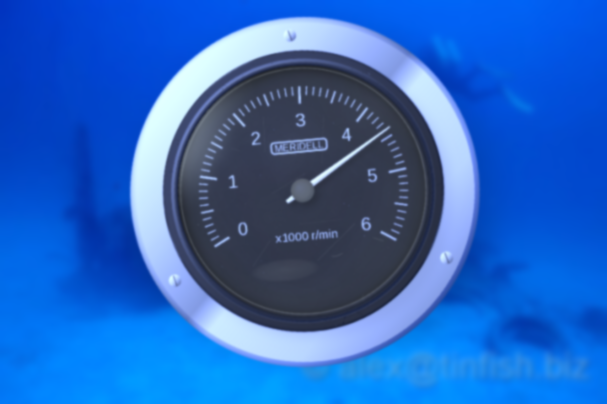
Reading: value=4400 unit=rpm
